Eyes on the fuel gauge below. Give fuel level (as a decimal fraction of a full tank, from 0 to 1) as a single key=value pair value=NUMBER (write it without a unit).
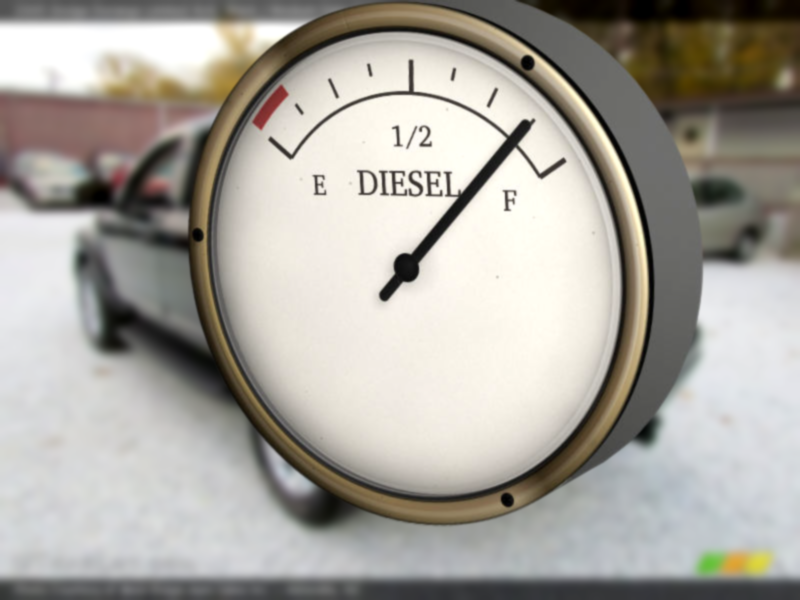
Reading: value=0.875
